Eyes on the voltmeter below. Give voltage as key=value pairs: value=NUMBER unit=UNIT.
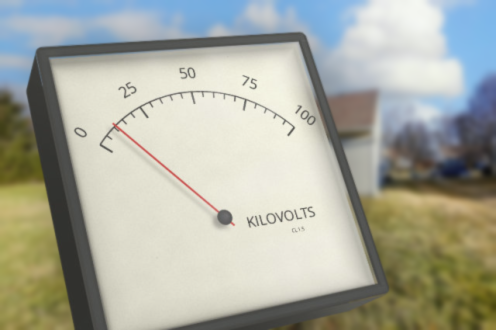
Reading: value=10 unit=kV
